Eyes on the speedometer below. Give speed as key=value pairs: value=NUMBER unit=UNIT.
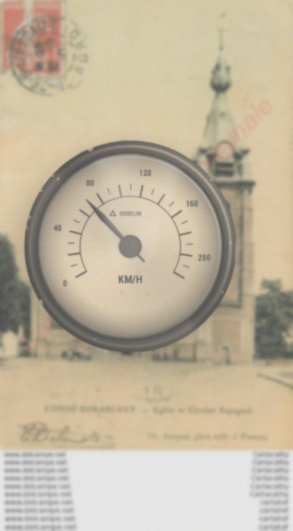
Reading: value=70 unit=km/h
